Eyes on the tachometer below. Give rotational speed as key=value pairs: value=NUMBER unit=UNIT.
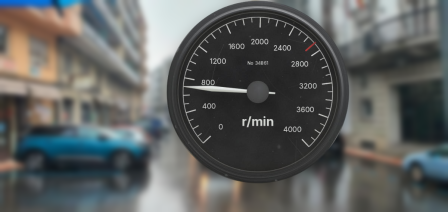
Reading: value=700 unit=rpm
